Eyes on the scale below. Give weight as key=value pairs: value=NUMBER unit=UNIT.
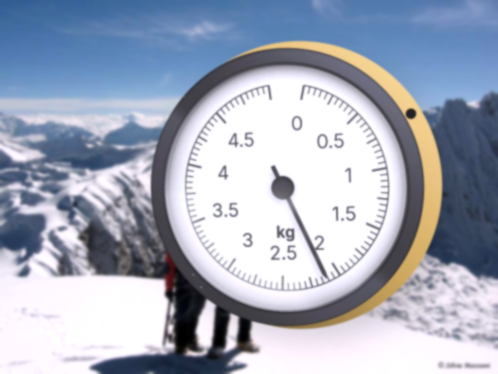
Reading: value=2.1 unit=kg
